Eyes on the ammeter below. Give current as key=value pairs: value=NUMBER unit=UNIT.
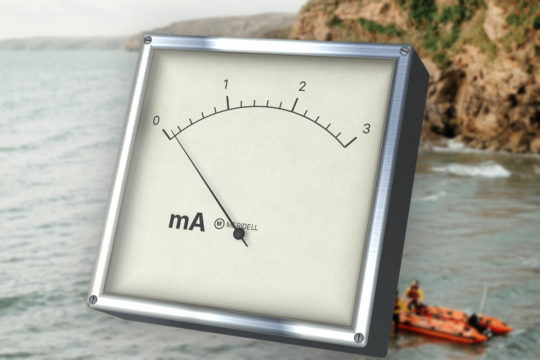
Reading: value=0.1 unit=mA
